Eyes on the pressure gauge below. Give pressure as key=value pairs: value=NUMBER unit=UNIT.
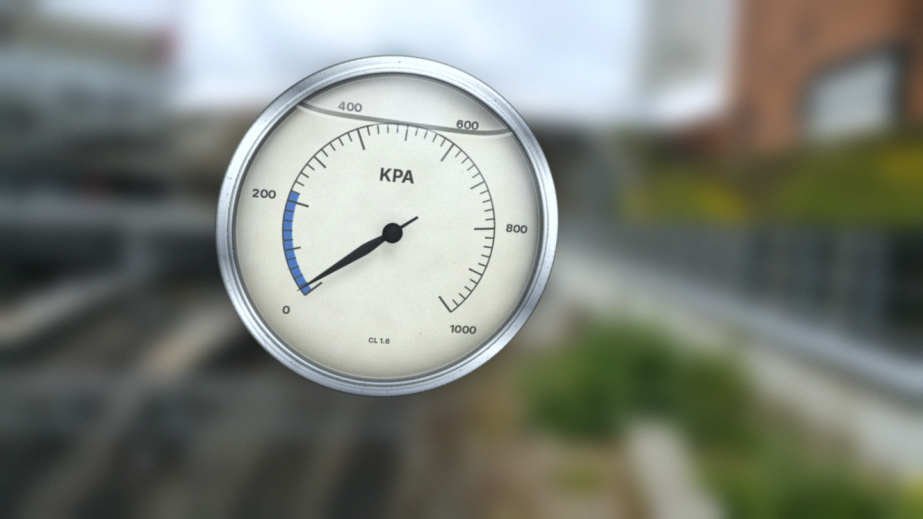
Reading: value=20 unit=kPa
